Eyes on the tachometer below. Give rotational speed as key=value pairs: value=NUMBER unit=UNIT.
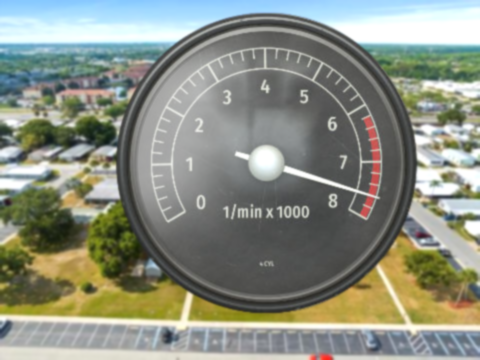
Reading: value=7600 unit=rpm
